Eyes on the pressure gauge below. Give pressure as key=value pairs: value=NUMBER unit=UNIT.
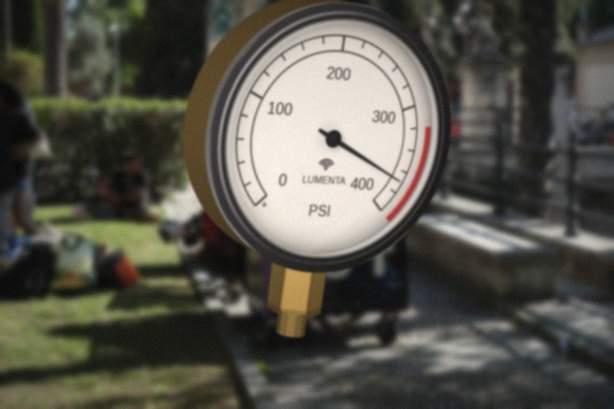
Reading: value=370 unit=psi
